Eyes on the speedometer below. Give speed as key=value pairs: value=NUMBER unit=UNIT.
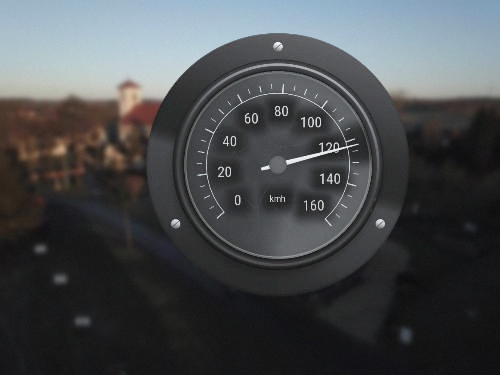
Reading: value=122.5 unit=km/h
